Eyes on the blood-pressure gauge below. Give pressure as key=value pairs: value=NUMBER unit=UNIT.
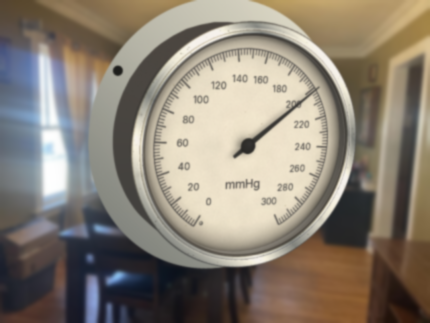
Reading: value=200 unit=mmHg
